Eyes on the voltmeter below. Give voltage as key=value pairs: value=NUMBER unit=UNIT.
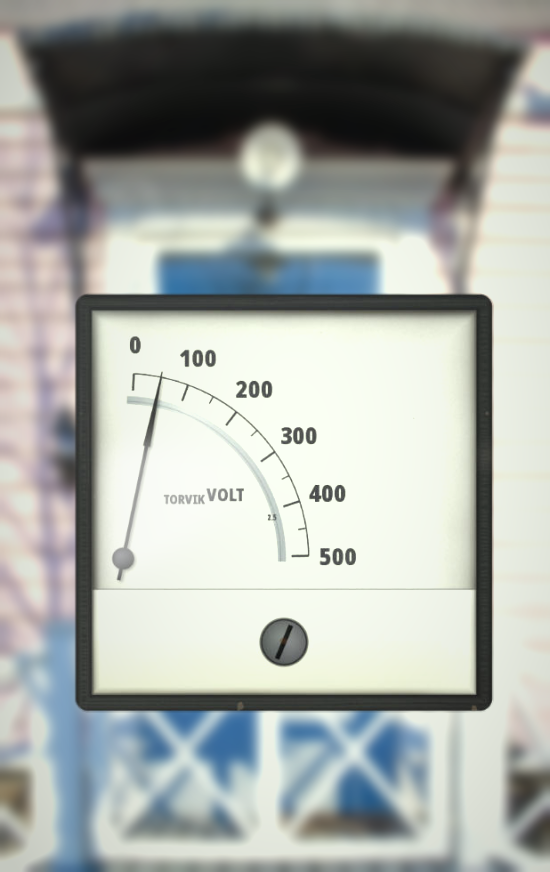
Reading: value=50 unit=V
